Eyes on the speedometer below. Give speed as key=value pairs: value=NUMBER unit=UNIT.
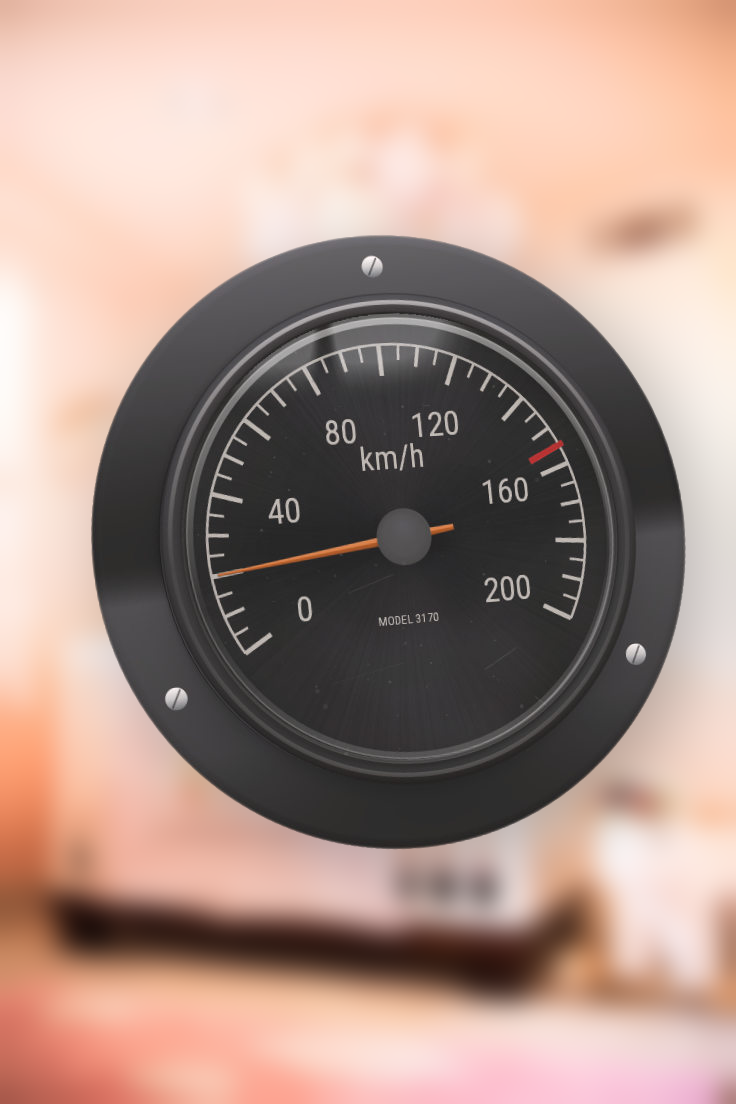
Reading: value=20 unit=km/h
